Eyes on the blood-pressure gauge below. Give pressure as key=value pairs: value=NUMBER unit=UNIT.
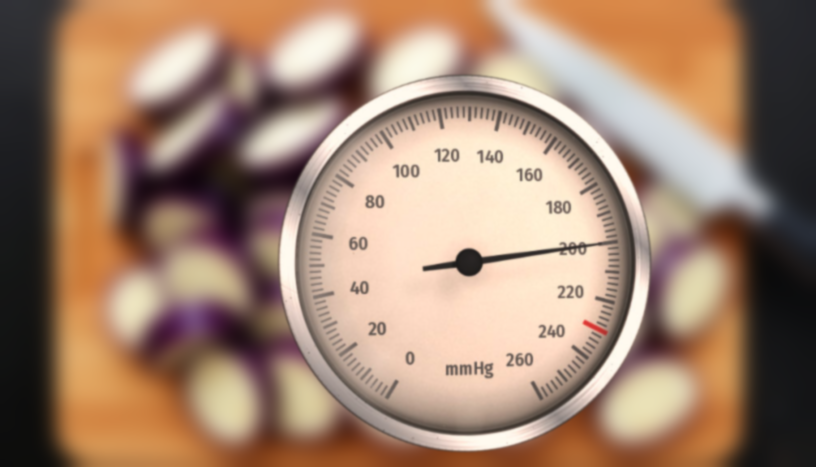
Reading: value=200 unit=mmHg
